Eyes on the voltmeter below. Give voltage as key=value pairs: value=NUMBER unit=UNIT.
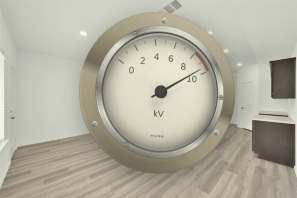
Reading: value=9.5 unit=kV
